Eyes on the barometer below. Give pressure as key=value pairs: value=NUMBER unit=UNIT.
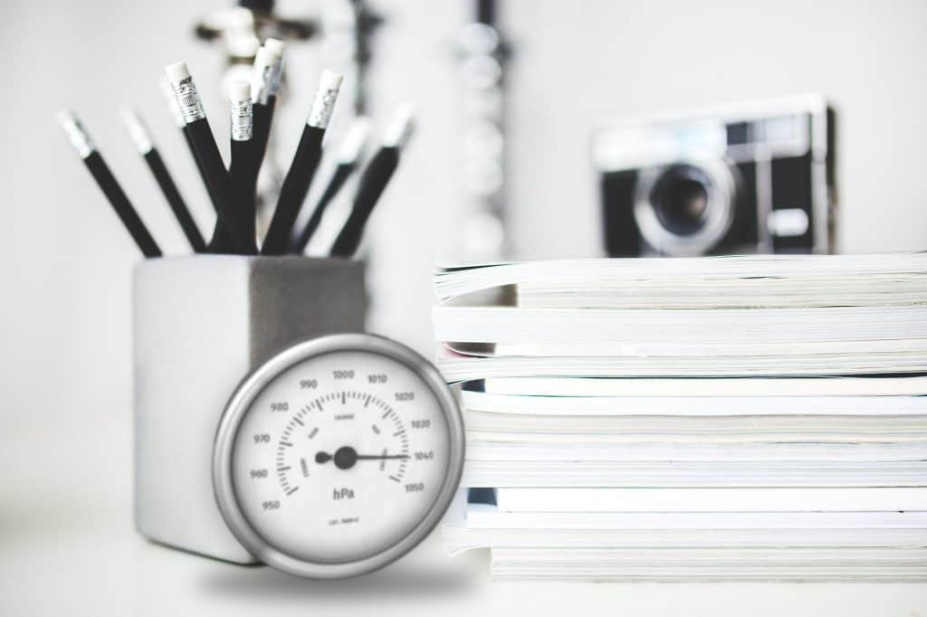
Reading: value=1040 unit=hPa
